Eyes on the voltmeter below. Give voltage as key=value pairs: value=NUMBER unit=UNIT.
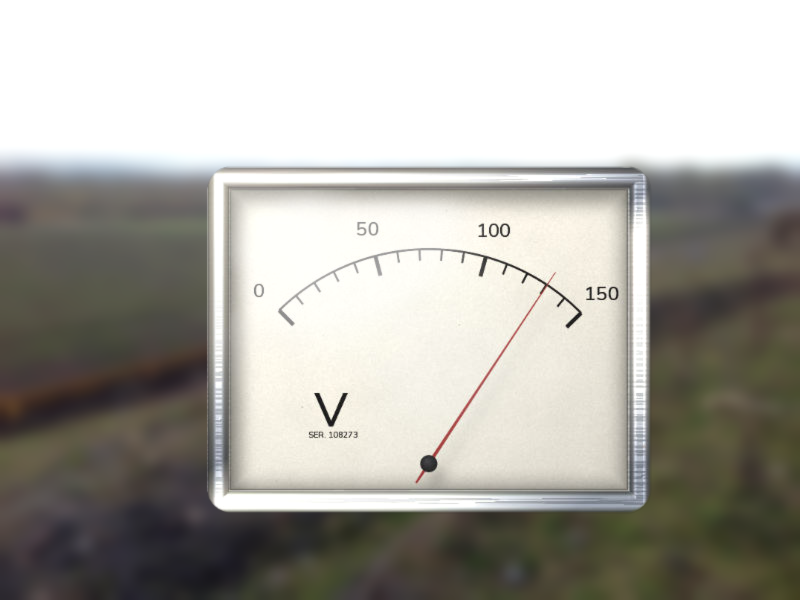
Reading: value=130 unit=V
